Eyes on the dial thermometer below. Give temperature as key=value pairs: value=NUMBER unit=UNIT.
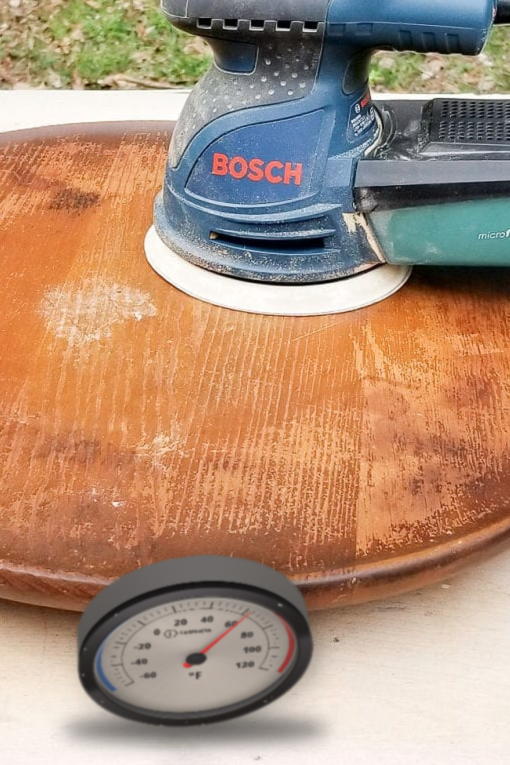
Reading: value=60 unit=°F
